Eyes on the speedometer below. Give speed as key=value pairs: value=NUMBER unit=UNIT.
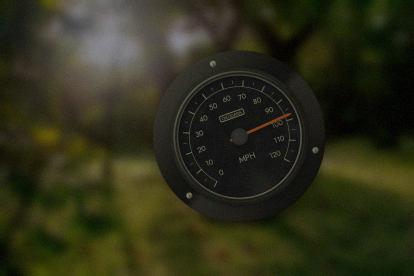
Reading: value=97.5 unit=mph
